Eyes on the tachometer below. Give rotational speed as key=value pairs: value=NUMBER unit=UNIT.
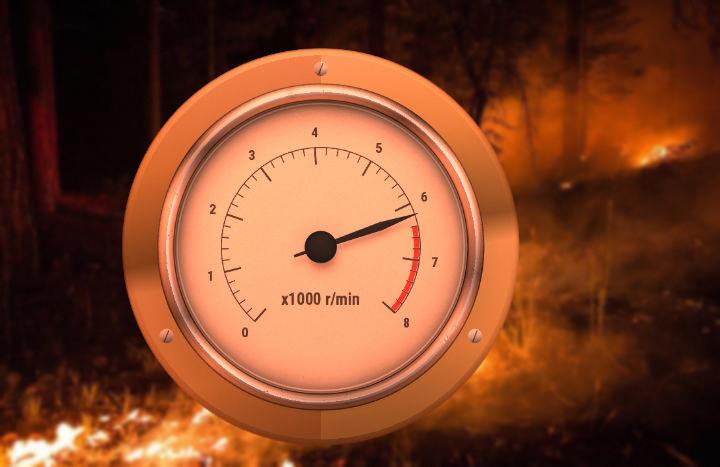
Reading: value=6200 unit=rpm
